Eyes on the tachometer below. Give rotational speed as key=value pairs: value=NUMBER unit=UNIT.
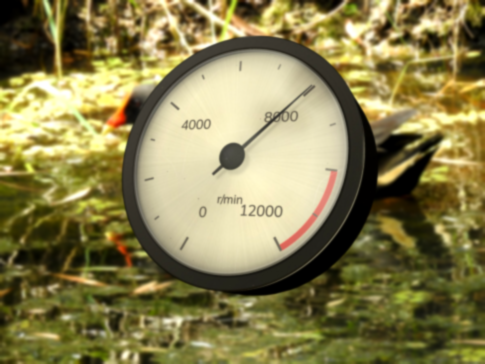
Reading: value=8000 unit=rpm
